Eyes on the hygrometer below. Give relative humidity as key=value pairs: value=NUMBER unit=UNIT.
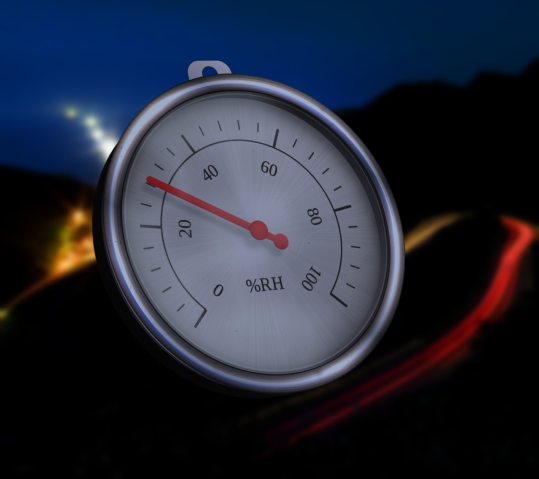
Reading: value=28 unit=%
